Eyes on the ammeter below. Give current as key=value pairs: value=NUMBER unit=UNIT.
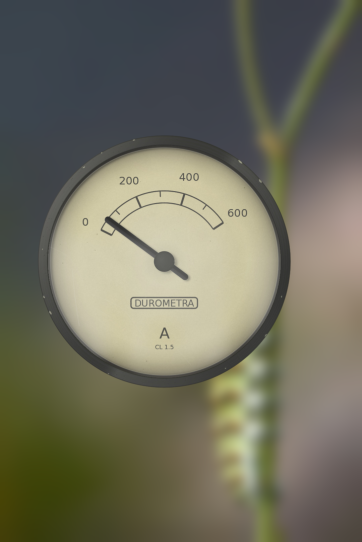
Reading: value=50 unit=A
